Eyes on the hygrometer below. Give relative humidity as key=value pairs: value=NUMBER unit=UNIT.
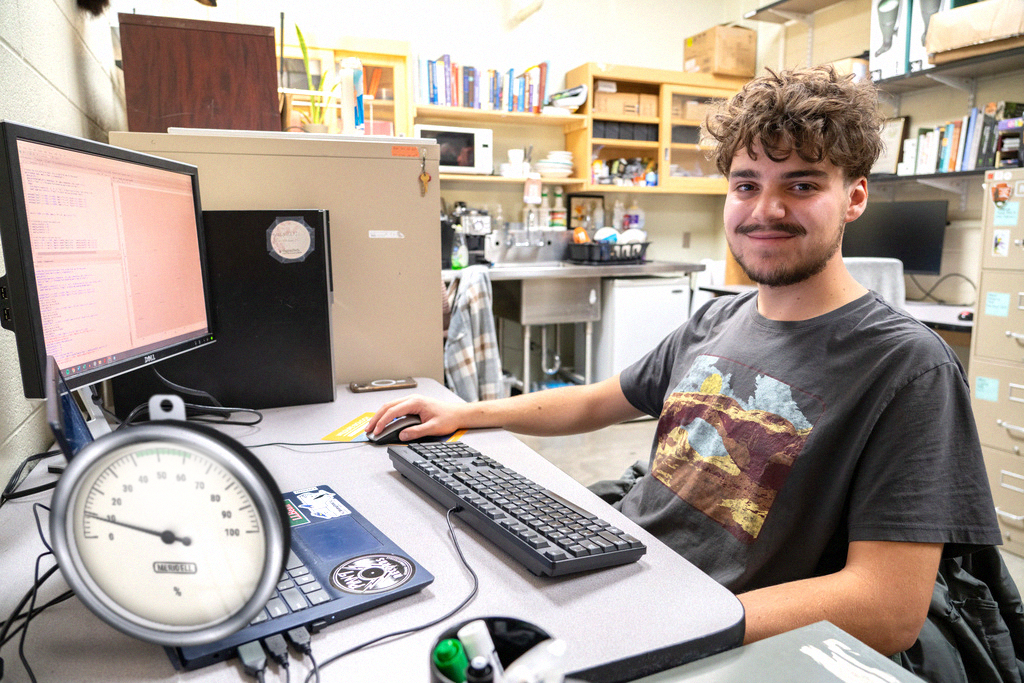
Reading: value=10 unit=%
